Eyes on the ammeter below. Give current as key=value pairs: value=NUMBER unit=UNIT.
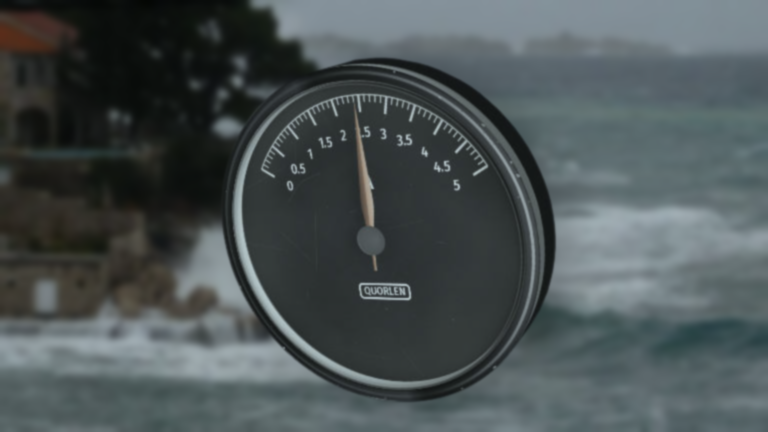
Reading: value=2.5 unit=A
